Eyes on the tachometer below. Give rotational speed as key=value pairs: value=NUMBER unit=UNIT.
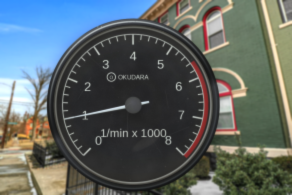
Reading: value=1000 unit=rpm
